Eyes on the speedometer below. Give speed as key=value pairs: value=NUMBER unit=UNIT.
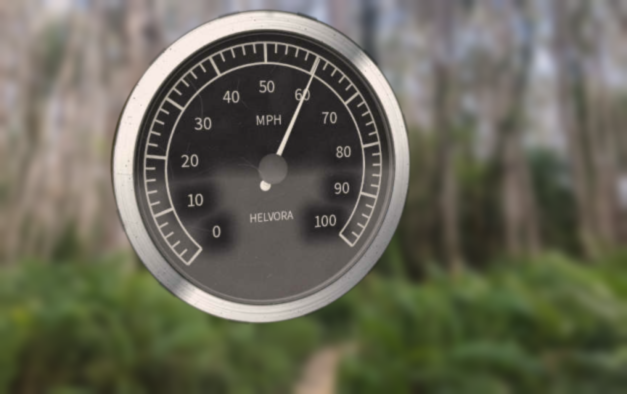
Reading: value=60 unit=mph
